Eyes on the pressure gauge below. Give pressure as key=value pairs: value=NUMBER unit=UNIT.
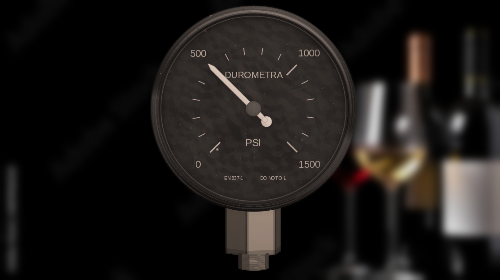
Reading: value=500 unit=psi
